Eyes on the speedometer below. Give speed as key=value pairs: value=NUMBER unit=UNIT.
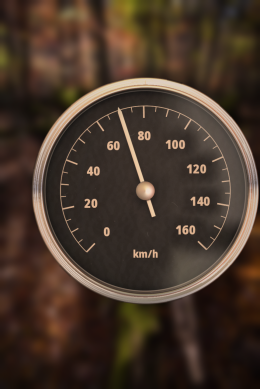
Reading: value=70 unit=km/h
